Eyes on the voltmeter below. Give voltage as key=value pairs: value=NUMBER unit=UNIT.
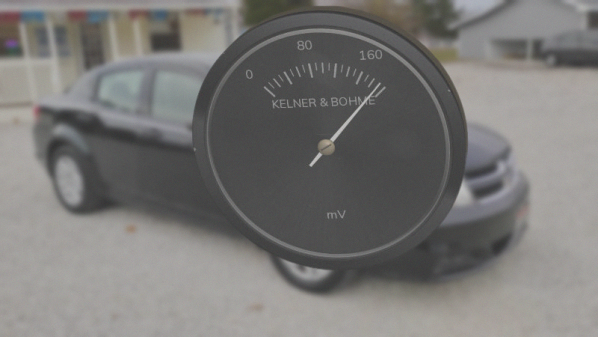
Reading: value=190 unit=mV
